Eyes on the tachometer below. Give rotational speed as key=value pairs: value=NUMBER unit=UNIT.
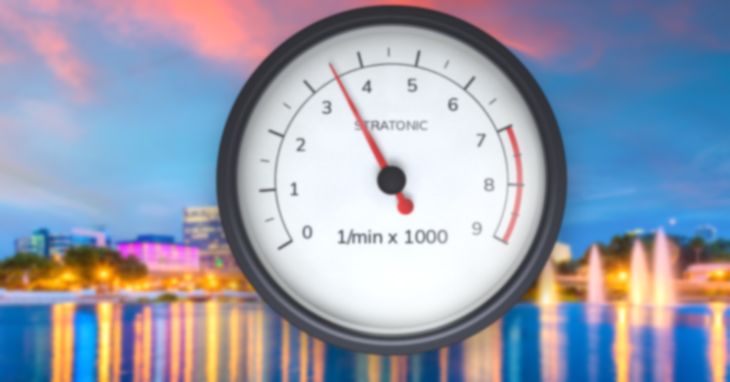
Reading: value=3500 unit=rpm
